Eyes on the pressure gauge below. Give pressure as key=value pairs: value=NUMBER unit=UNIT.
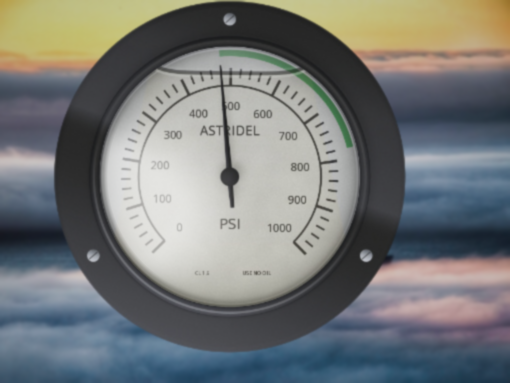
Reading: value=480 unit=psi
